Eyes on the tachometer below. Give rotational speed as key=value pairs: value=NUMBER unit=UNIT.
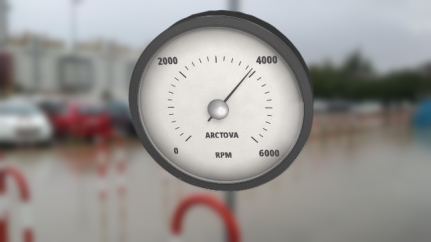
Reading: value=3900 unit=rpm
